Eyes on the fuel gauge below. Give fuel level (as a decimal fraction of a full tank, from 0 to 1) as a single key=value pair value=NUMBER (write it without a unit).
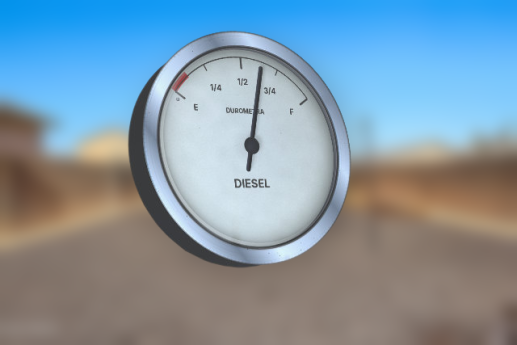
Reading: value=0.625
